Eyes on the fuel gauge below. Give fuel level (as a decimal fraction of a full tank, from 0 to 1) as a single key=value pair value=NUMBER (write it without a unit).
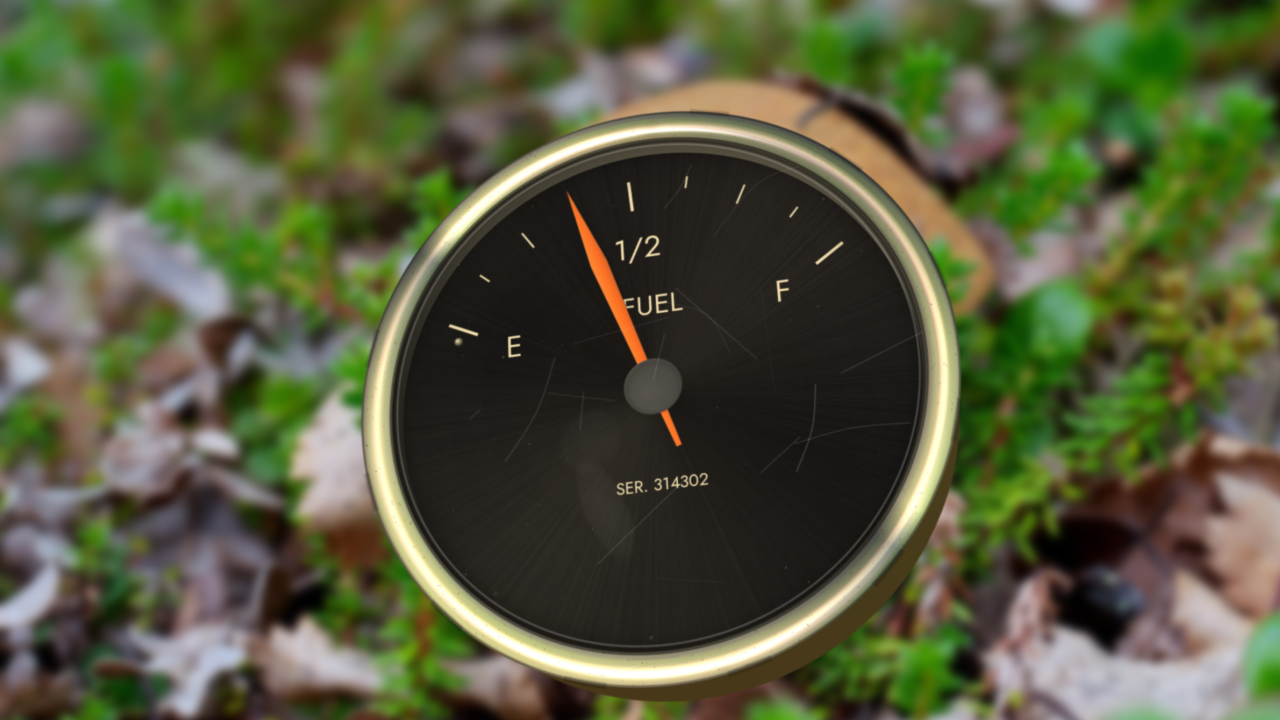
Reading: value=0.375
